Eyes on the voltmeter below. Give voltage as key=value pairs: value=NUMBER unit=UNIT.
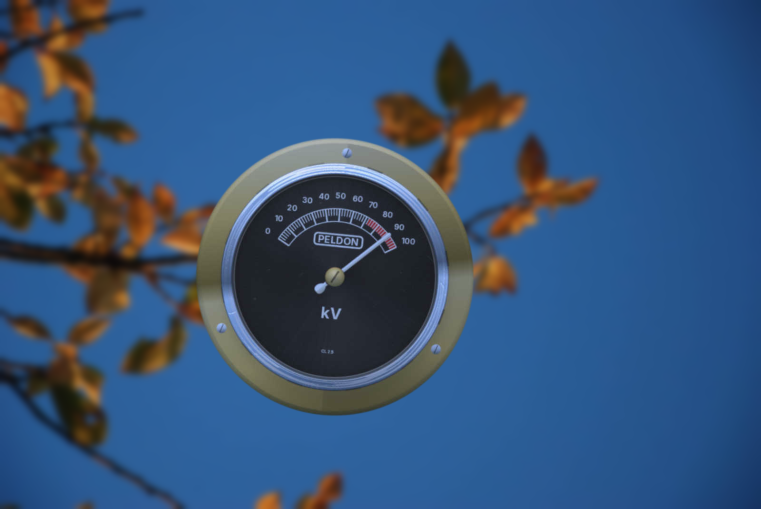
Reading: value=90 unit=kV
